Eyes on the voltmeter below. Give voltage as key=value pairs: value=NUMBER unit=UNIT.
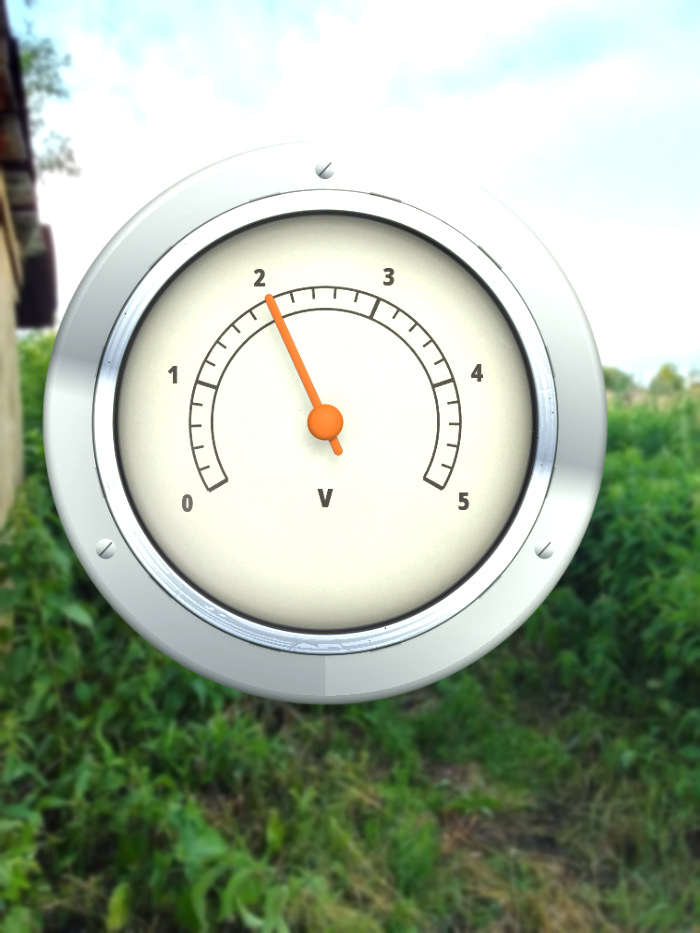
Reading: value=2 unit=V
